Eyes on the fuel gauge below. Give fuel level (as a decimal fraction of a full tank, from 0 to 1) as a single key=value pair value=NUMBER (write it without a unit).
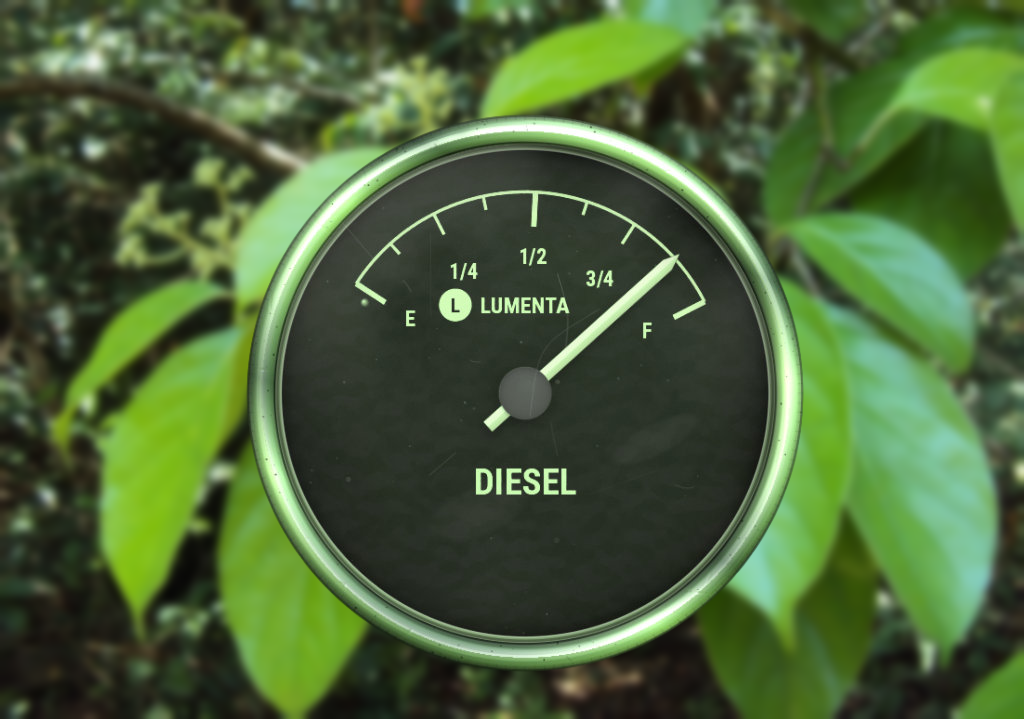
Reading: value=0.875
